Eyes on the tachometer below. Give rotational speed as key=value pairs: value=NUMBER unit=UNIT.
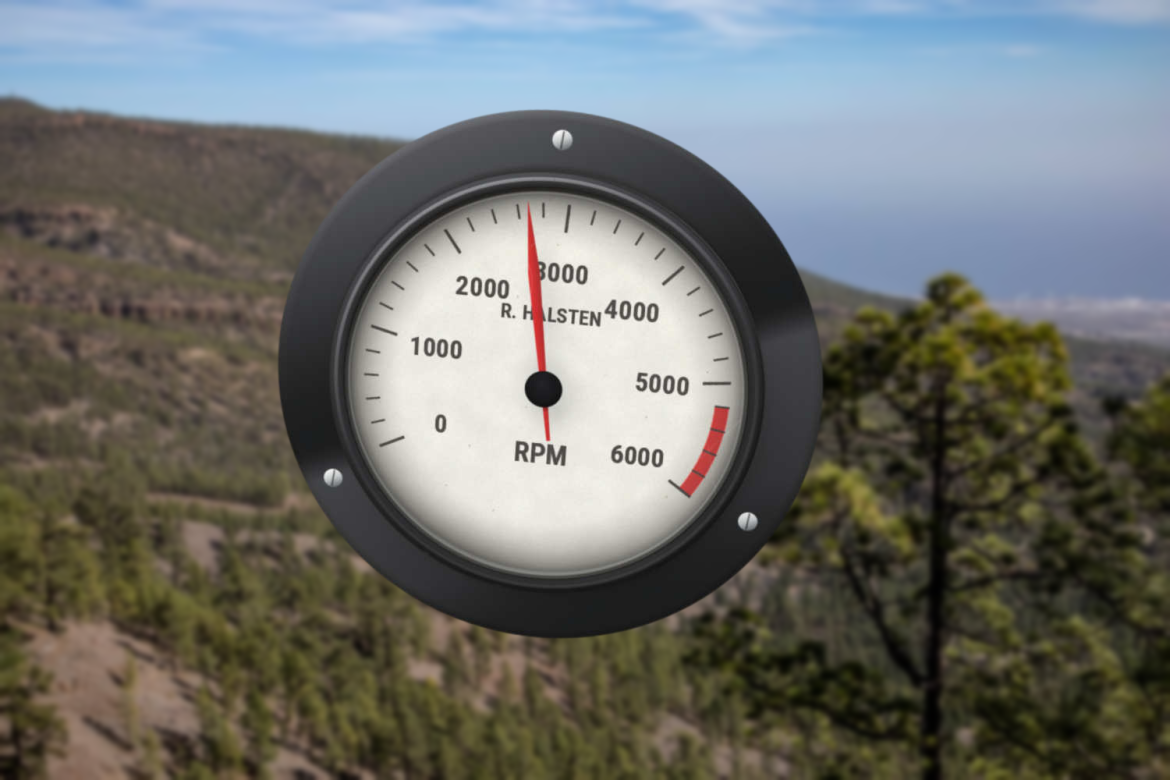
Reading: value=2700 unit=rpm
